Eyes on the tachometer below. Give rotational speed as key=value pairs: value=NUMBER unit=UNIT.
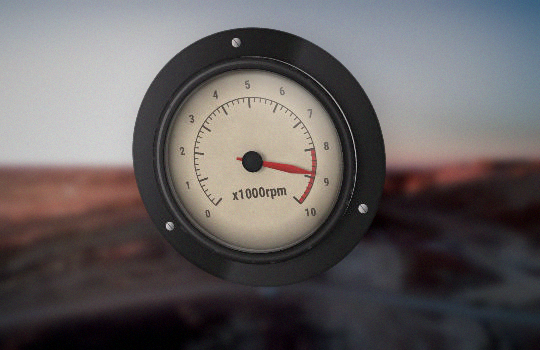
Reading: value=8800 unit=rpm
